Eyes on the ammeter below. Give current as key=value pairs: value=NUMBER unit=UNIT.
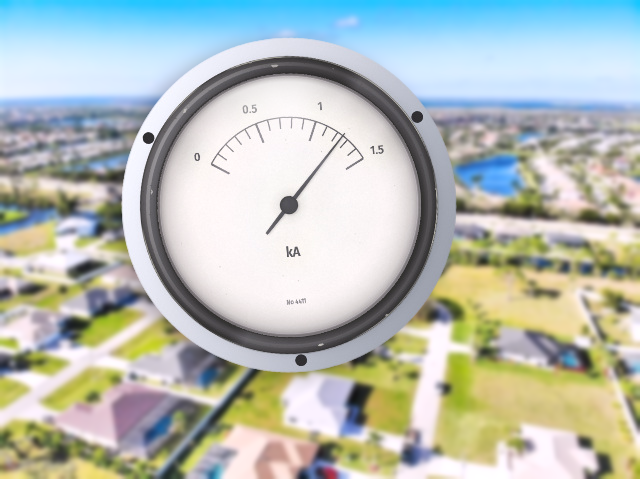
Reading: value=1.25 unit=kA
